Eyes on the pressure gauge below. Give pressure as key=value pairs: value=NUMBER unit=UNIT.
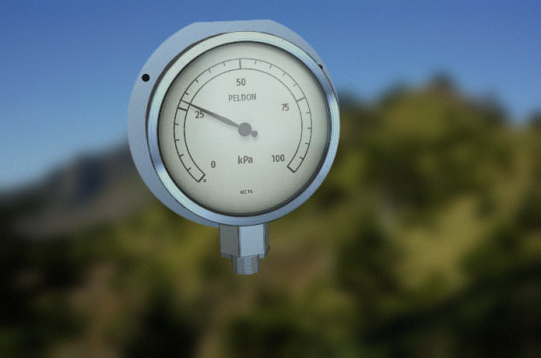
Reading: value=27.5 unit=kPa
